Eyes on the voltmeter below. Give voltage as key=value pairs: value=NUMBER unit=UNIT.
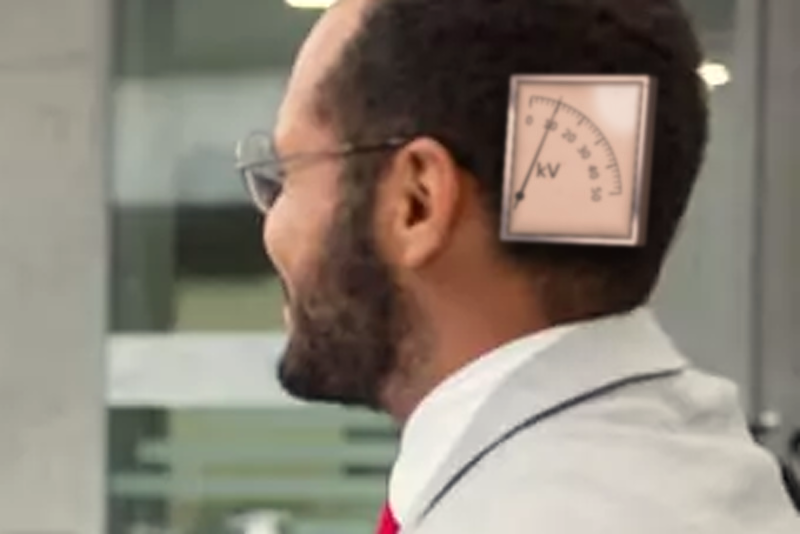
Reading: value=10 unit=kV
